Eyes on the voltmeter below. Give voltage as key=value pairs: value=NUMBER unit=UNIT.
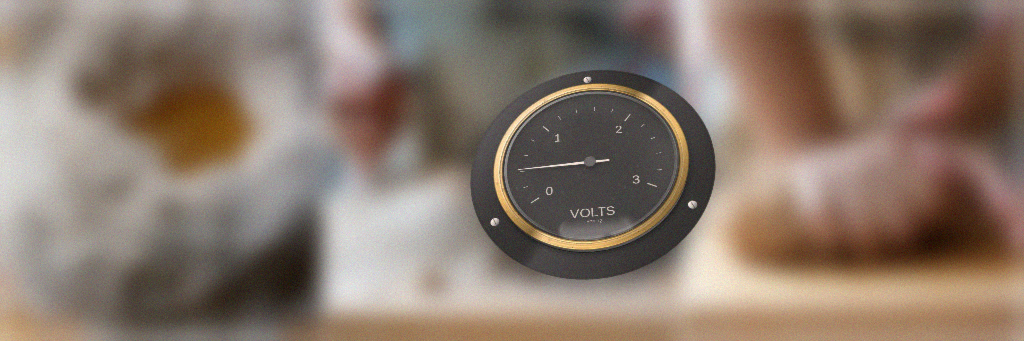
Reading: value=0.4 unit=V
